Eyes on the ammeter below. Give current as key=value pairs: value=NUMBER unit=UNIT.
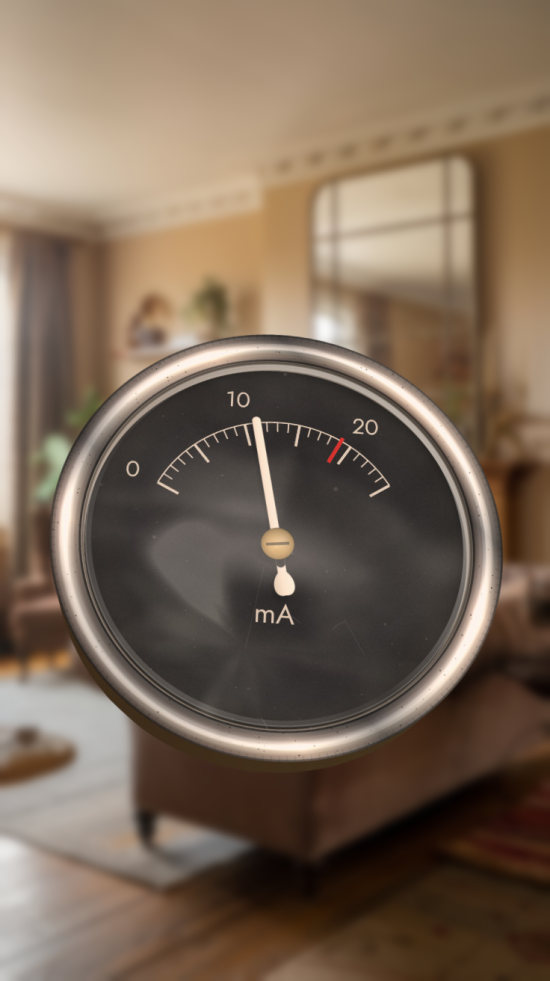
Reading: value=11 unit=mA
